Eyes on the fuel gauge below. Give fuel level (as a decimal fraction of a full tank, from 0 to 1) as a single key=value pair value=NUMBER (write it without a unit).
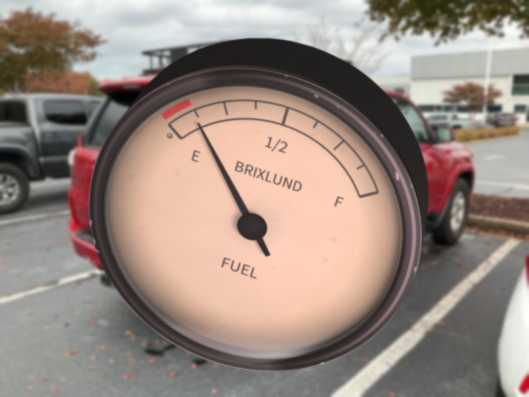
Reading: value=0.125
